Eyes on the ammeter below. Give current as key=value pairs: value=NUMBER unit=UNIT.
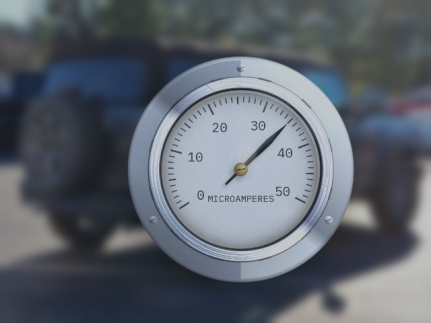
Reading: value=35 unit=µA
